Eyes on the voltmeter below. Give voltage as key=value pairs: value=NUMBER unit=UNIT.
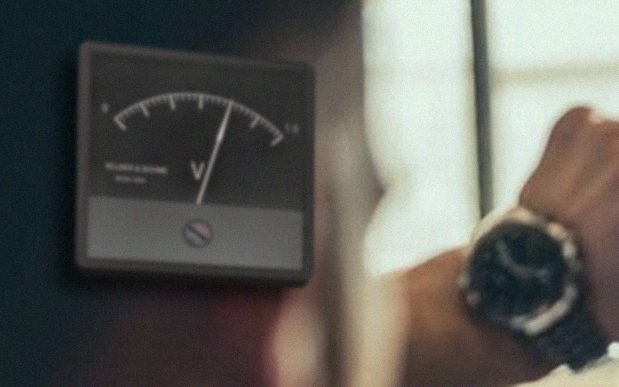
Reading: value=1 unit=V
